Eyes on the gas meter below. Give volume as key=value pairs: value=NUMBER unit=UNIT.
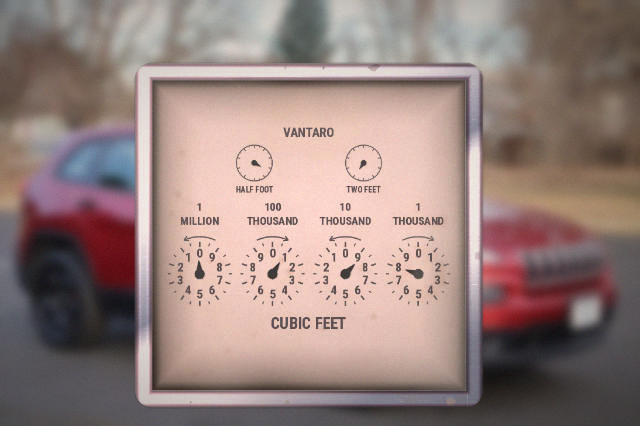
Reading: value=8800 unit=ft³
